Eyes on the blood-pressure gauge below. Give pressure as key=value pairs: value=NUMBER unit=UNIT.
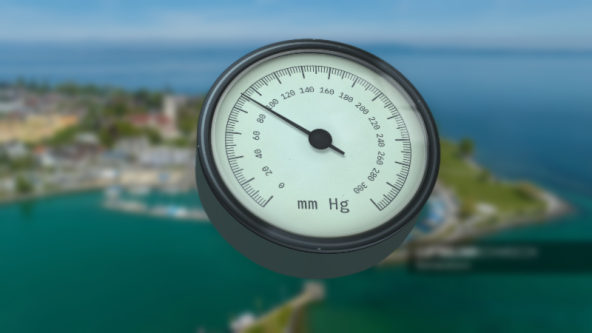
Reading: value=90 unit=mmHg
